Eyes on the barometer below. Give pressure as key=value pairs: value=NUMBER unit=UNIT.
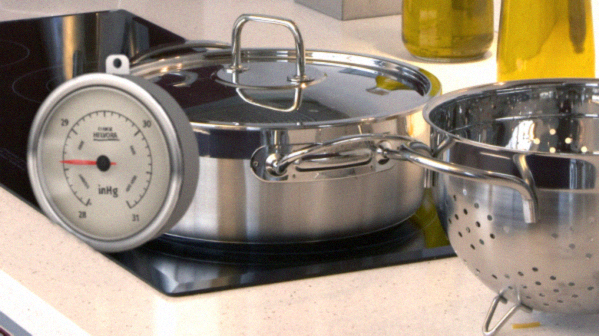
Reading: value=28.6 unit=inHg
